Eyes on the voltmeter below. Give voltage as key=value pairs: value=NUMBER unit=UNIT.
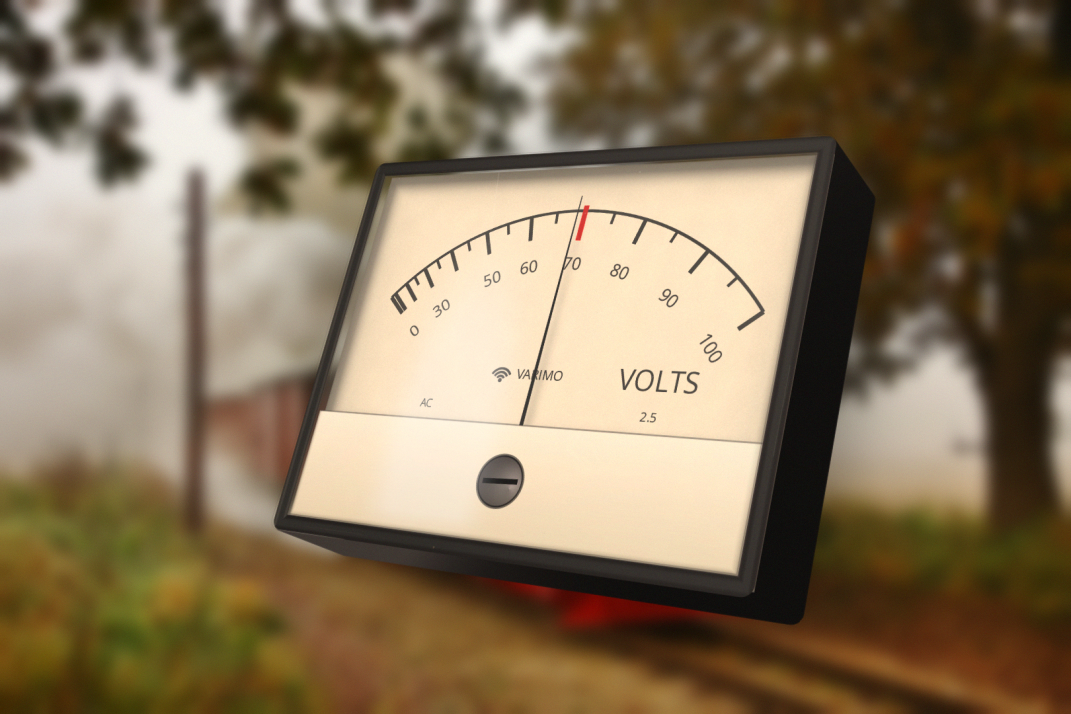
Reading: value=70 unit=V
